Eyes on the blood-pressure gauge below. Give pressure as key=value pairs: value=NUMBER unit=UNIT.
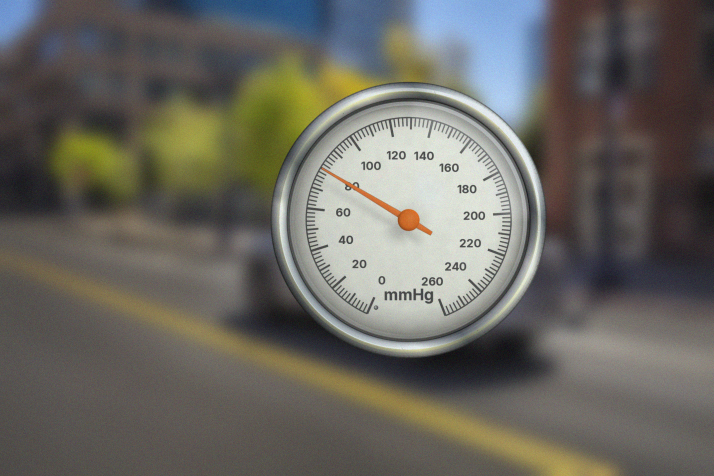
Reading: value=80 unit=mmHg
